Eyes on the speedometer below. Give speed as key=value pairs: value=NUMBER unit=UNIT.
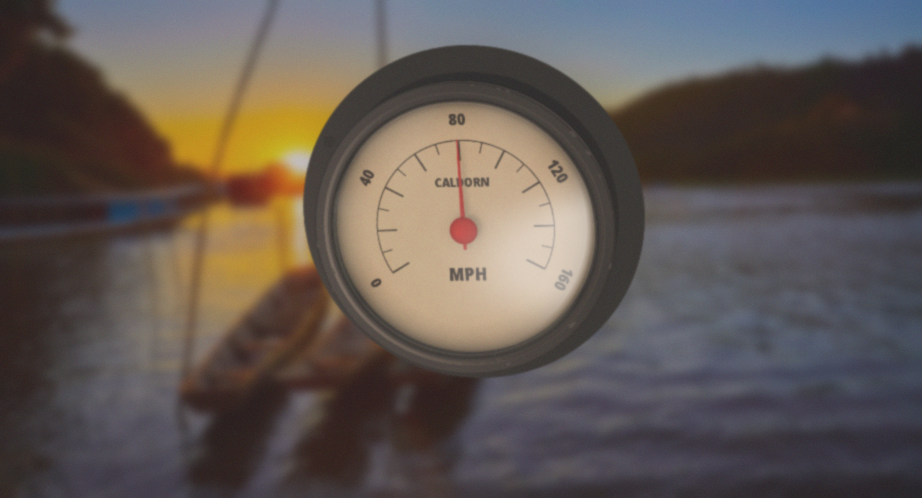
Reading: value=80 unit=mph
